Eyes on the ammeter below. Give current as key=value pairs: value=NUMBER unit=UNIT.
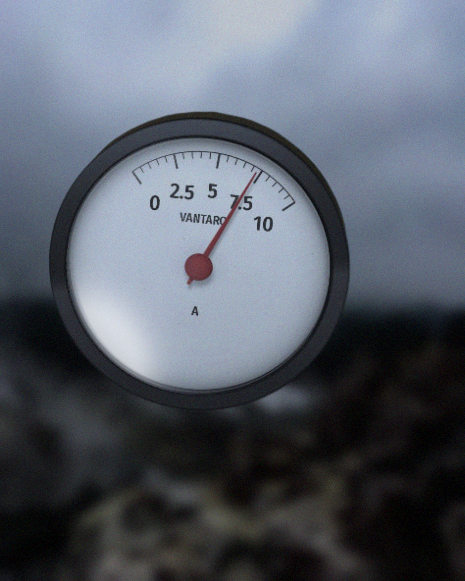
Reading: value=7.25 unit=A
